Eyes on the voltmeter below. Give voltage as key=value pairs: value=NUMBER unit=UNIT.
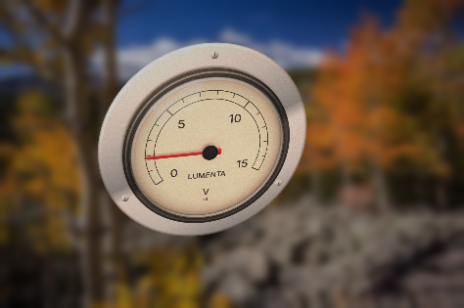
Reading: value=2 unit=V
